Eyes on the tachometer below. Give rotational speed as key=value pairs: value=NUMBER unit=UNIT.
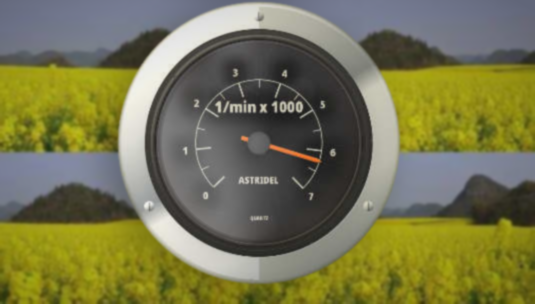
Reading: value=6250 unit=rpm
